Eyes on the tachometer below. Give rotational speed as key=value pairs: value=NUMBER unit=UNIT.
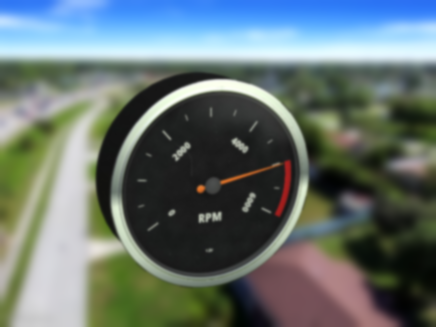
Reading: value=5000 unit=rpm
